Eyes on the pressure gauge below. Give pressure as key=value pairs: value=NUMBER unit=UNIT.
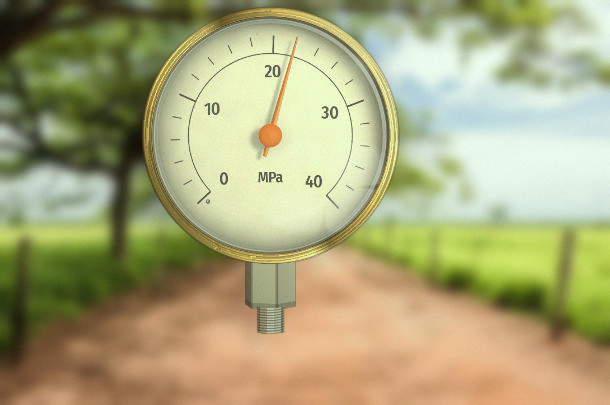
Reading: value=22 unit=MPa
